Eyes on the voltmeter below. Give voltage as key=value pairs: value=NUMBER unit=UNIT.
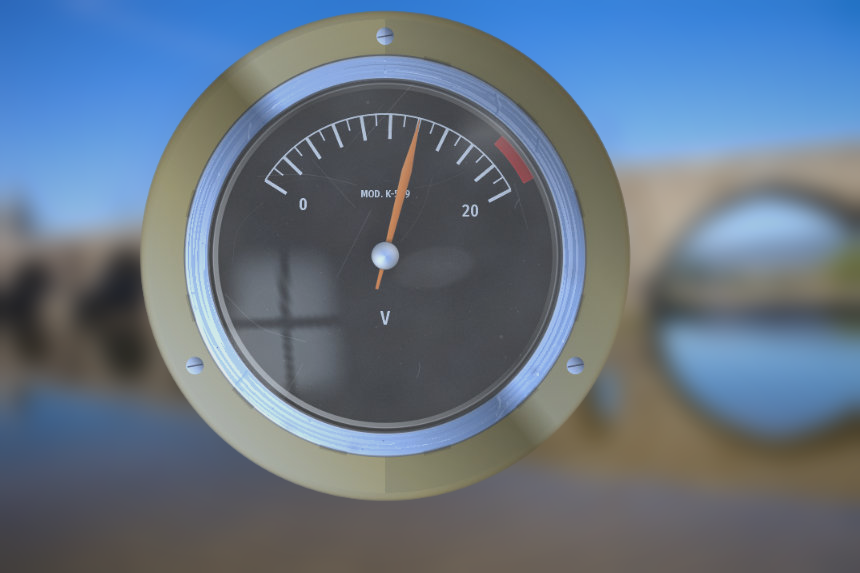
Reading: value=12 unit=V
